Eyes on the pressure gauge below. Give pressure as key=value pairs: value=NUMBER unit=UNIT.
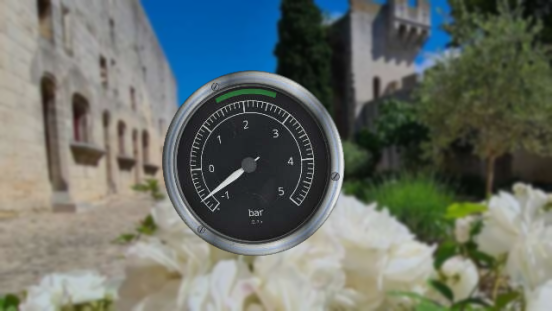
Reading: value=-0.7 unit=bar
